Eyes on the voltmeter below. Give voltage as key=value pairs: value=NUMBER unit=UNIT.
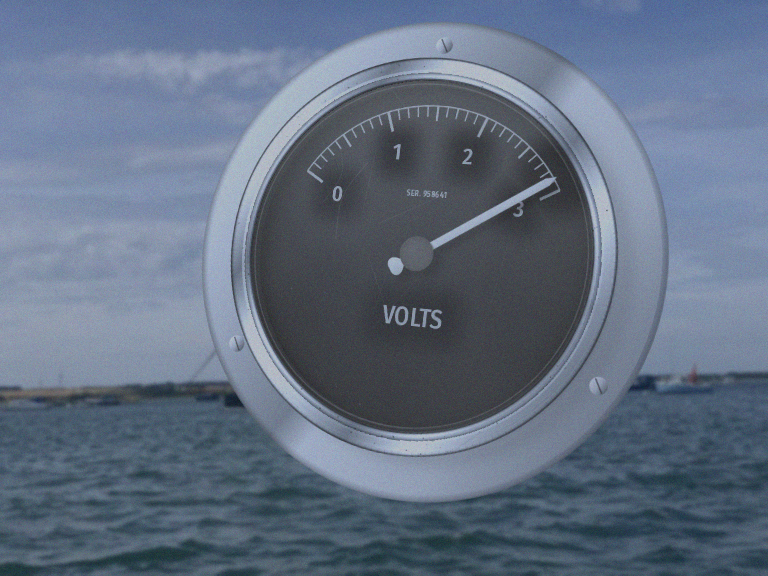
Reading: value=2.9 unit=V
